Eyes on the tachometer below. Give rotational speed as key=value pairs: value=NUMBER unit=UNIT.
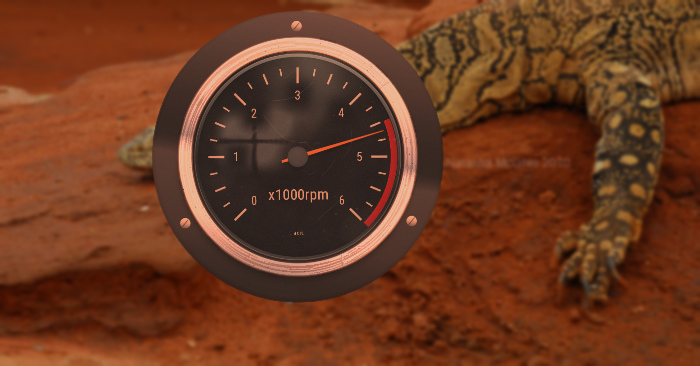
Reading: value=4625 unit=rpm
